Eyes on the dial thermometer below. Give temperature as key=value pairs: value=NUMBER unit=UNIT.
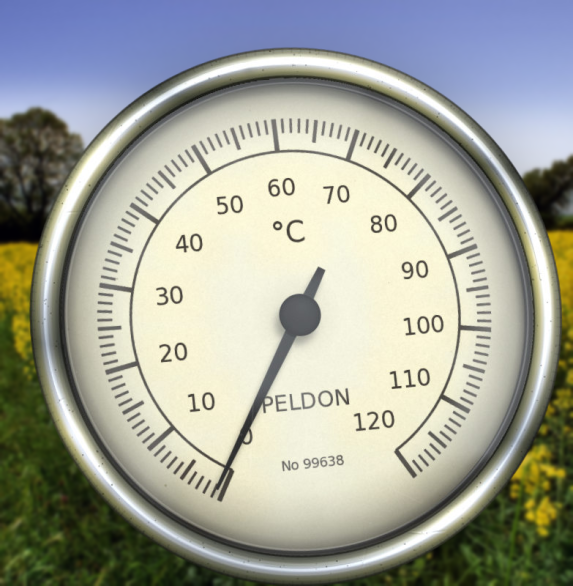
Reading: value=1 unit=°C
